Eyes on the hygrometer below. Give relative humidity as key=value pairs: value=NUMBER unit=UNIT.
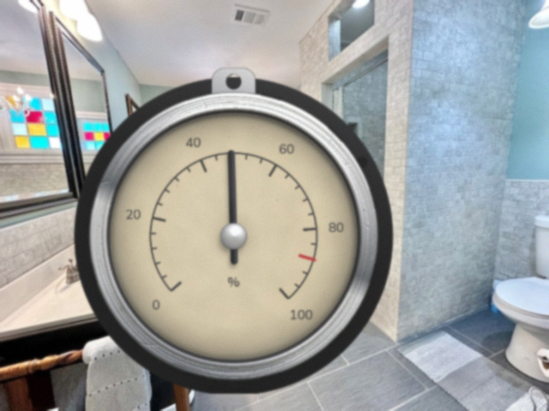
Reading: value=48 unit=%
